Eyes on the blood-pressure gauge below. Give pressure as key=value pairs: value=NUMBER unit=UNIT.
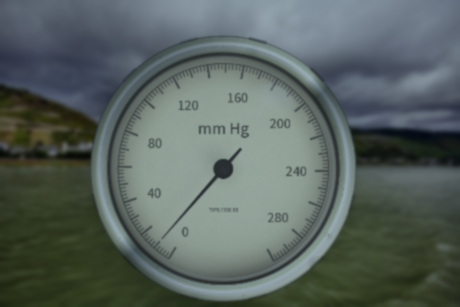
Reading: value=10 unit=mmHg
